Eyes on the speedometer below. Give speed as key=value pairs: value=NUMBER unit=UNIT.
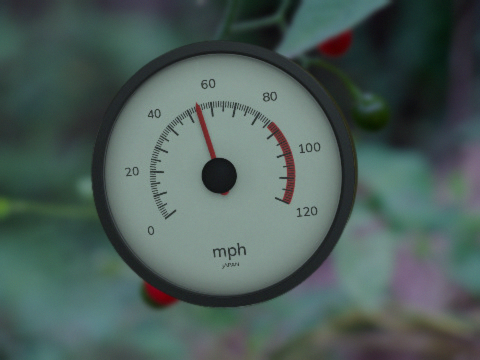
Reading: value=55 unit=mph
